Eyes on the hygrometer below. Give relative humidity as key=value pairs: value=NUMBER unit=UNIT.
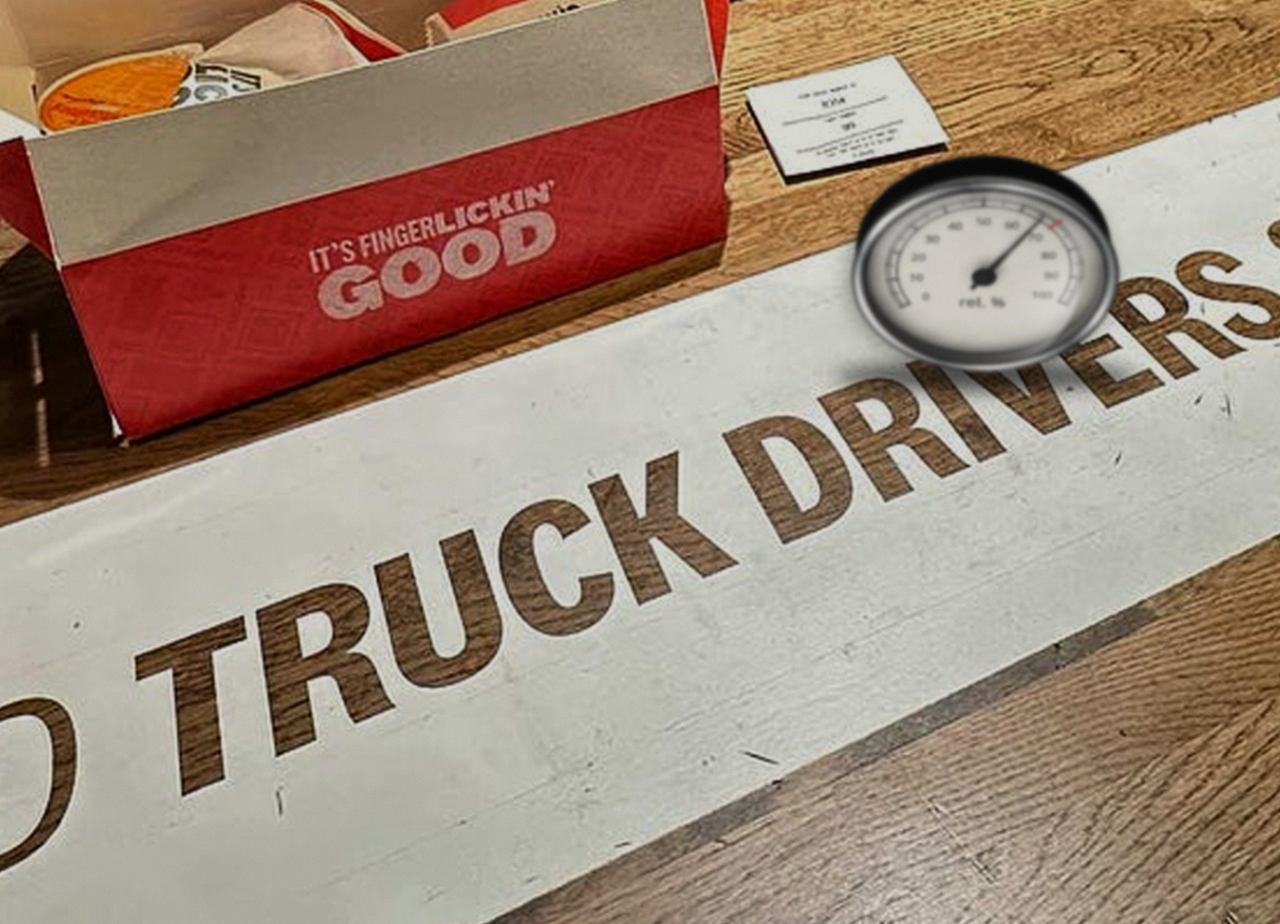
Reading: value=65 unit=%
